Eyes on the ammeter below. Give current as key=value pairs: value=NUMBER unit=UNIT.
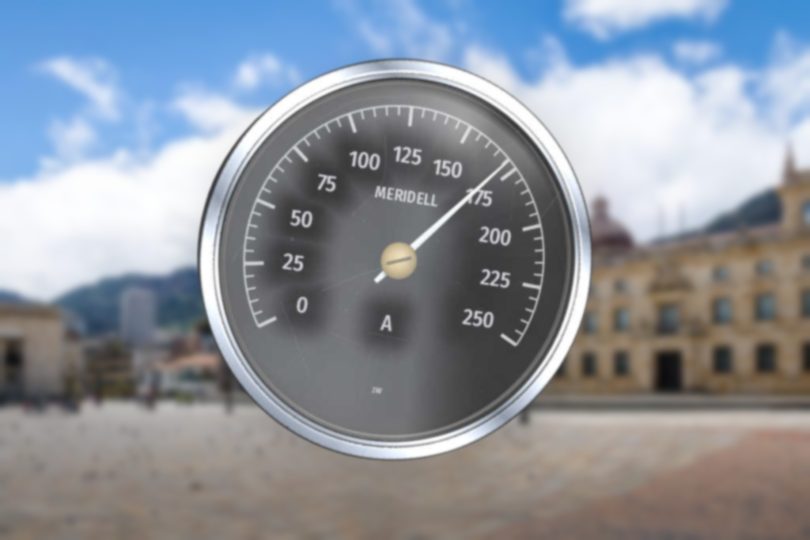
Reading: value=170 unit=A
